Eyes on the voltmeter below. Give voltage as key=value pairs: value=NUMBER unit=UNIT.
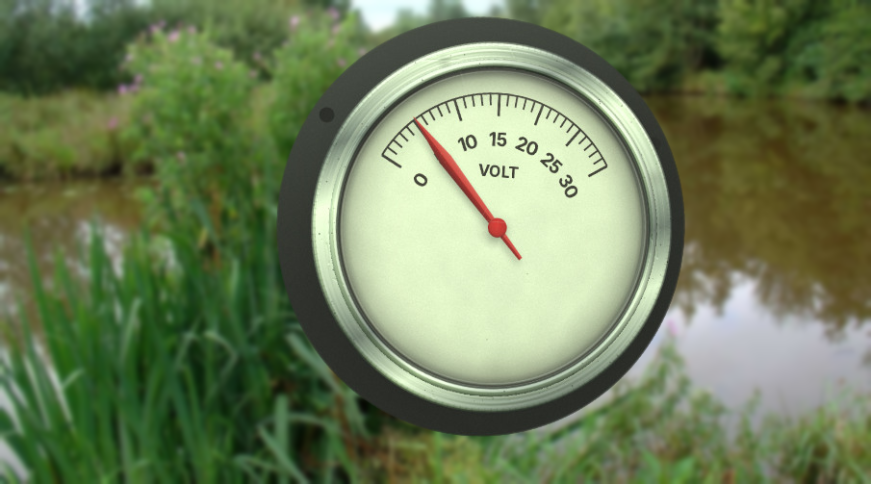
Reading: value=5 unit=V
